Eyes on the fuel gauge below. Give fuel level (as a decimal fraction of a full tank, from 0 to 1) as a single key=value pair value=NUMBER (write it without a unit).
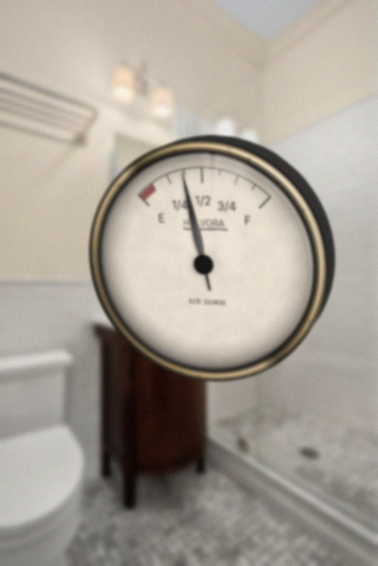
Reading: value=0.375
